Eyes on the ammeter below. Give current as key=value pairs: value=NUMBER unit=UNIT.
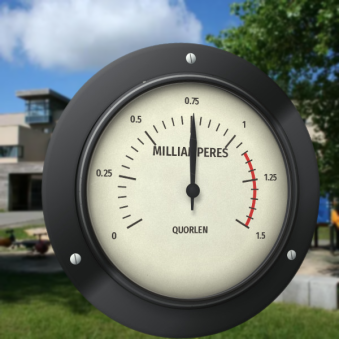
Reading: value=0.75 unit=mA
